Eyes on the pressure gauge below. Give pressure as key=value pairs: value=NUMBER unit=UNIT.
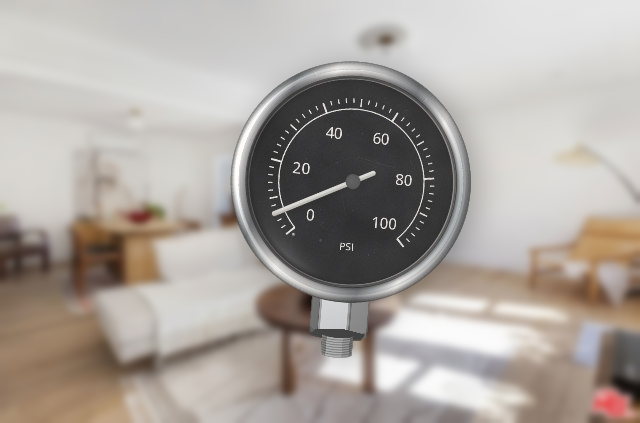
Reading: value=6 unit=psi
